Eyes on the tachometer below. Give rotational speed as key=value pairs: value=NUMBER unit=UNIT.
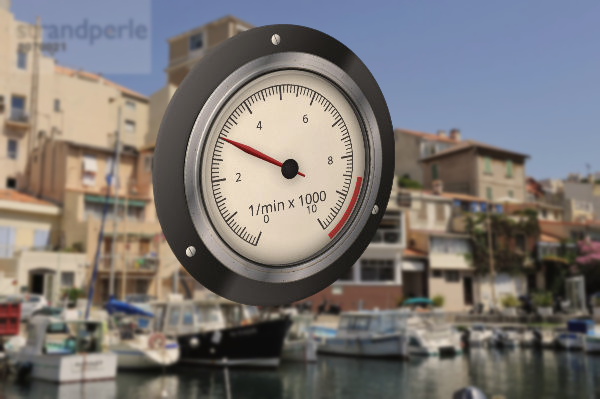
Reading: value=3000 unit=rpm
